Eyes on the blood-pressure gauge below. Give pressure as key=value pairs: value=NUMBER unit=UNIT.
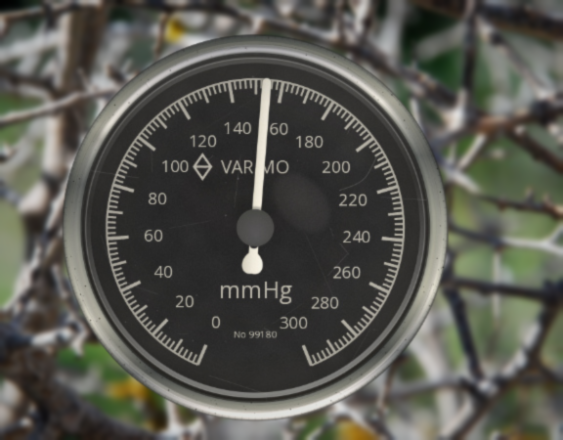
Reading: value=154 unit=mmHg
